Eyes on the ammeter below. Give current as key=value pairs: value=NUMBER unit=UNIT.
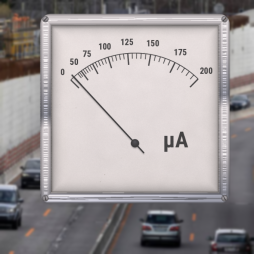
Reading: value=25 unit=µA
